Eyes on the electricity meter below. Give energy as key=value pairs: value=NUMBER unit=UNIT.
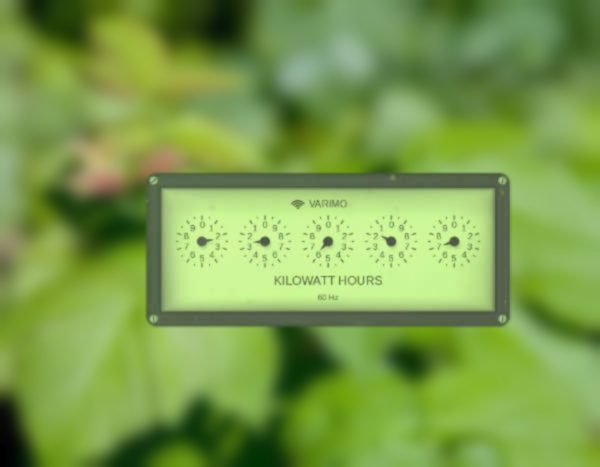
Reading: value=22617 unit=kWh
